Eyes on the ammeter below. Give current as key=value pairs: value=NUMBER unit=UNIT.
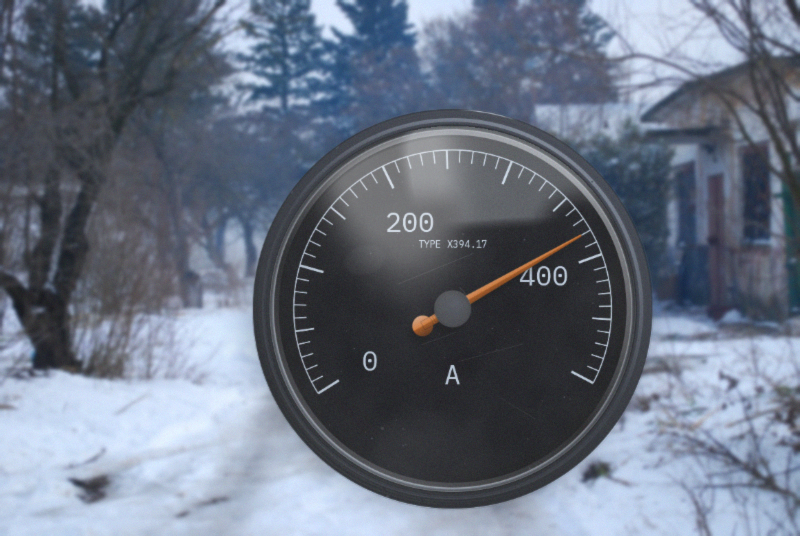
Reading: value=380 unit=A
